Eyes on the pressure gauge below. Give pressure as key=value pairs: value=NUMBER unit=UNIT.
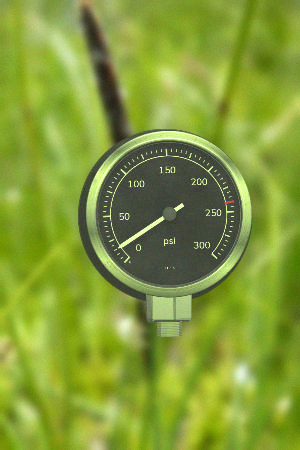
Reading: value=15 unit=psi
